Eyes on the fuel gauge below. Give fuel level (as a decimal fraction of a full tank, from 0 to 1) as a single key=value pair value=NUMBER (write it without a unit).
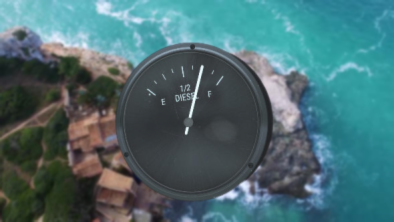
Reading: value=0.75
